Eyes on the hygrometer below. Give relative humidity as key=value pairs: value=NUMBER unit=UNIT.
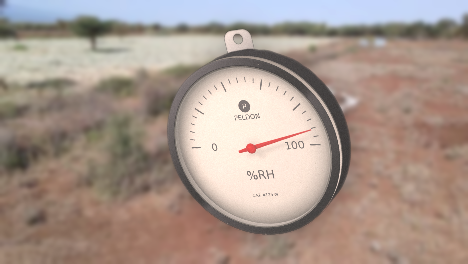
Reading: value=92 unit=%
